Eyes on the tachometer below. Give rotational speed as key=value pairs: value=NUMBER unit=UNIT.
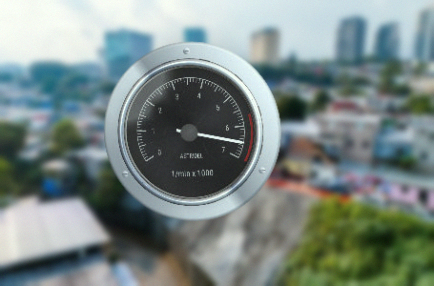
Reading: value=6500 unit=rpm
